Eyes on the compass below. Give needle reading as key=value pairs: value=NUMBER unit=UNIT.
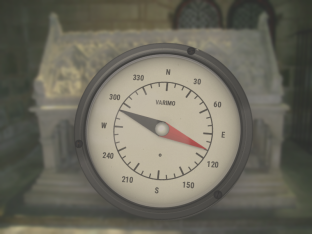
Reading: value=110 unit=°
